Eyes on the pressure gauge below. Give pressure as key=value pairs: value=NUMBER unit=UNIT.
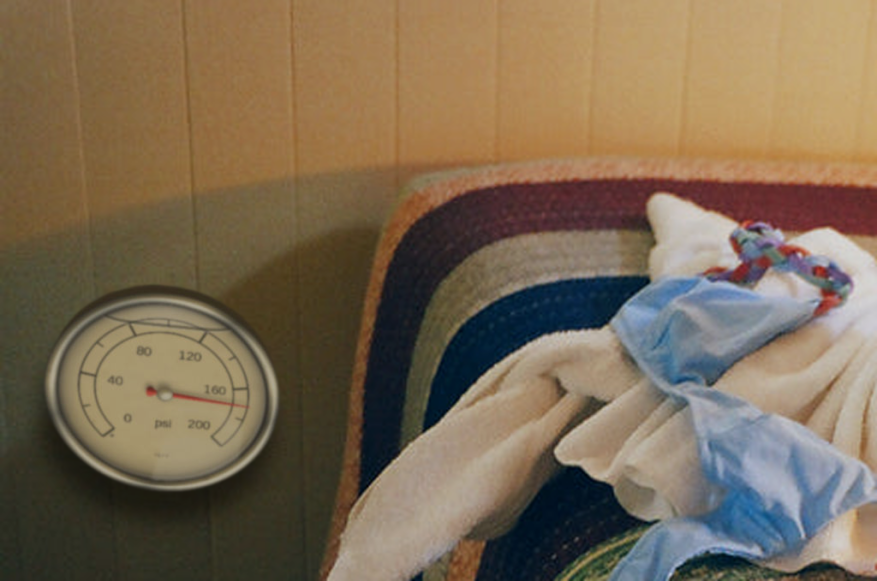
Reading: value=170 unit=psi
